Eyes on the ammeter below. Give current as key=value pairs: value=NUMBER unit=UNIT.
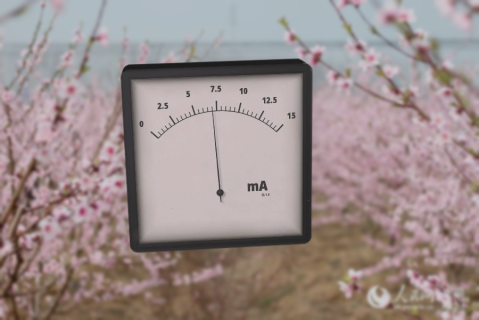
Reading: value=7 unit=mA
